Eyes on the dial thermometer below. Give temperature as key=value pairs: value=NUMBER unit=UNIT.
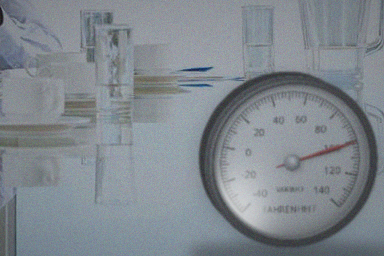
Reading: value=100 unit=°F
